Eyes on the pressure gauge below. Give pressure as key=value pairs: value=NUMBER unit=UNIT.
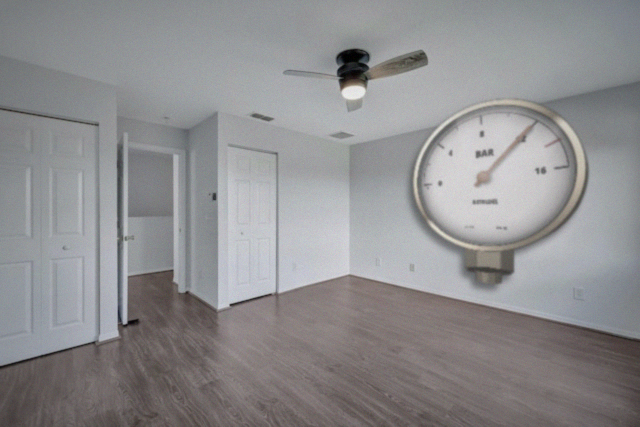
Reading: value=12 unit=bar
